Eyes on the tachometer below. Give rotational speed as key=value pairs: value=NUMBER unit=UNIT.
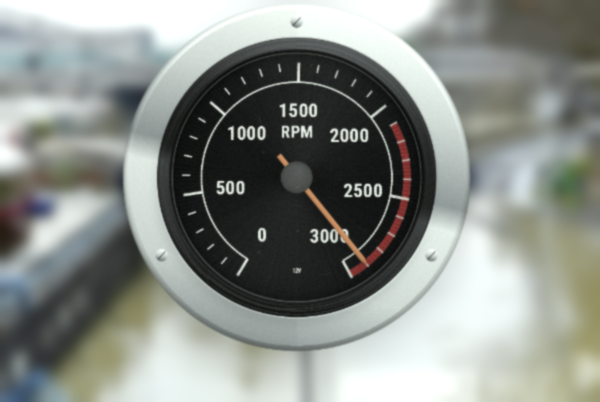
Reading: value=2900 unit=rpm
